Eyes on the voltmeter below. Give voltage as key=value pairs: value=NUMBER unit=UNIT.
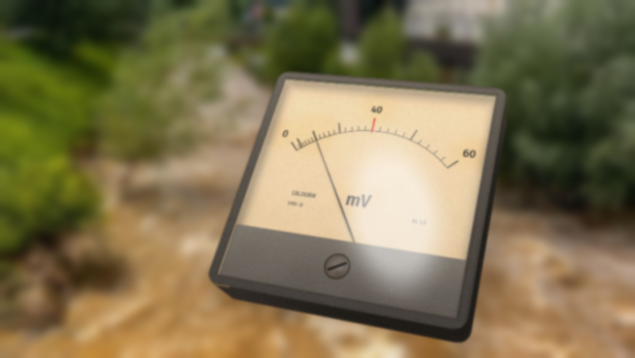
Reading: value=20 unit=mV
